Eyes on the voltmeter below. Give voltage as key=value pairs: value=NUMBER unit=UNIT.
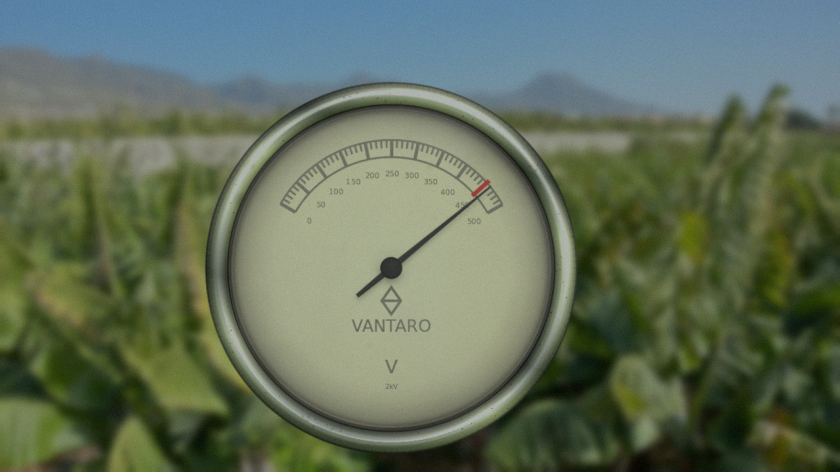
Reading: value=460 unit=V
